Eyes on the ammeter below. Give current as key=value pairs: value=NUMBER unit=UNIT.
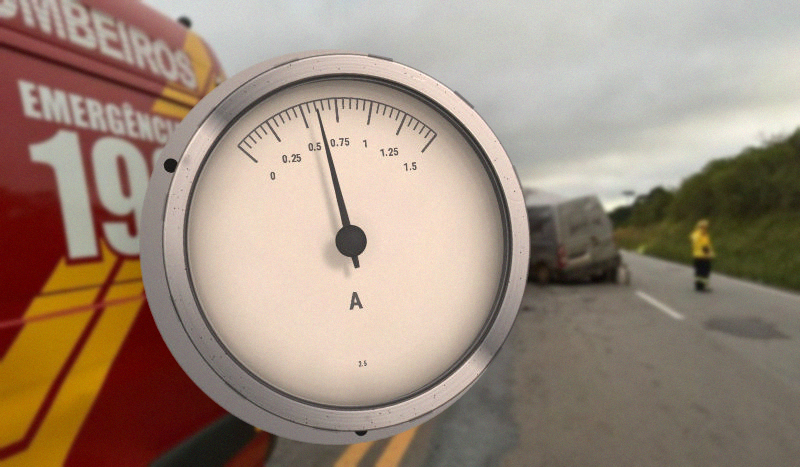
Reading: value=0.6 unit=A
